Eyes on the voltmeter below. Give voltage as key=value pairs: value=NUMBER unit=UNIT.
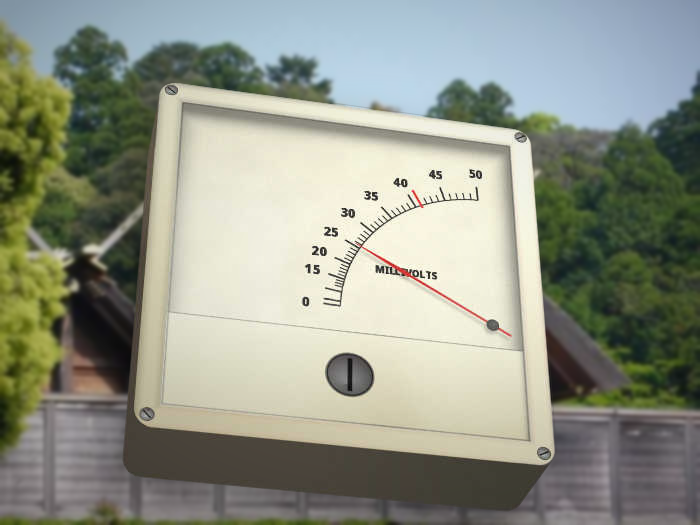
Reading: value=25 unit=mV
